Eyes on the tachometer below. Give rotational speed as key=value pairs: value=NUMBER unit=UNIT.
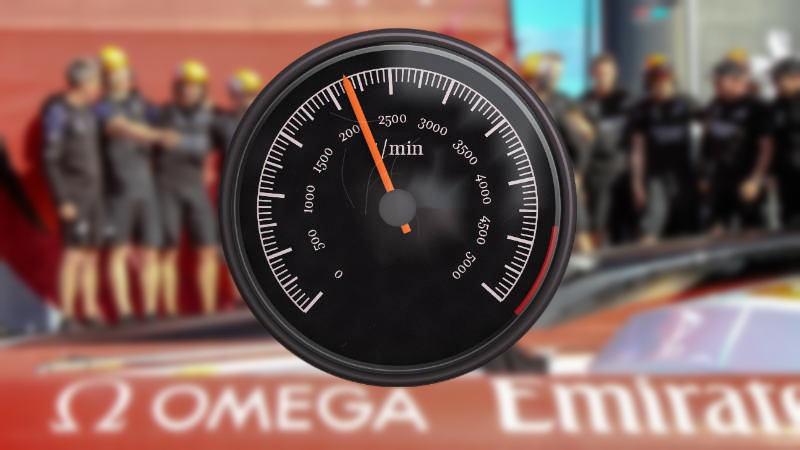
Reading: value=2150 unit=rpm
